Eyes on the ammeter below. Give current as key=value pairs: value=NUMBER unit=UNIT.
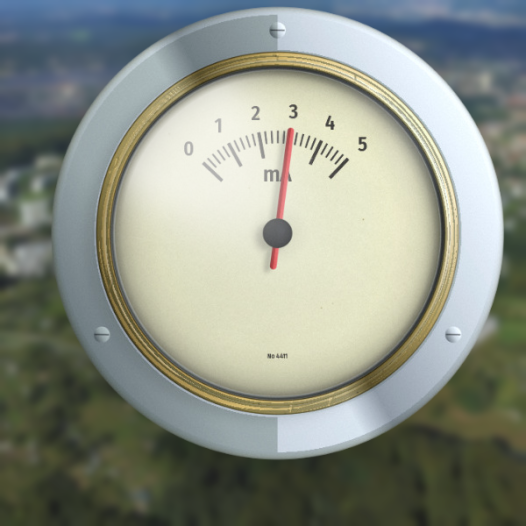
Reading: value=3 unit=mA
